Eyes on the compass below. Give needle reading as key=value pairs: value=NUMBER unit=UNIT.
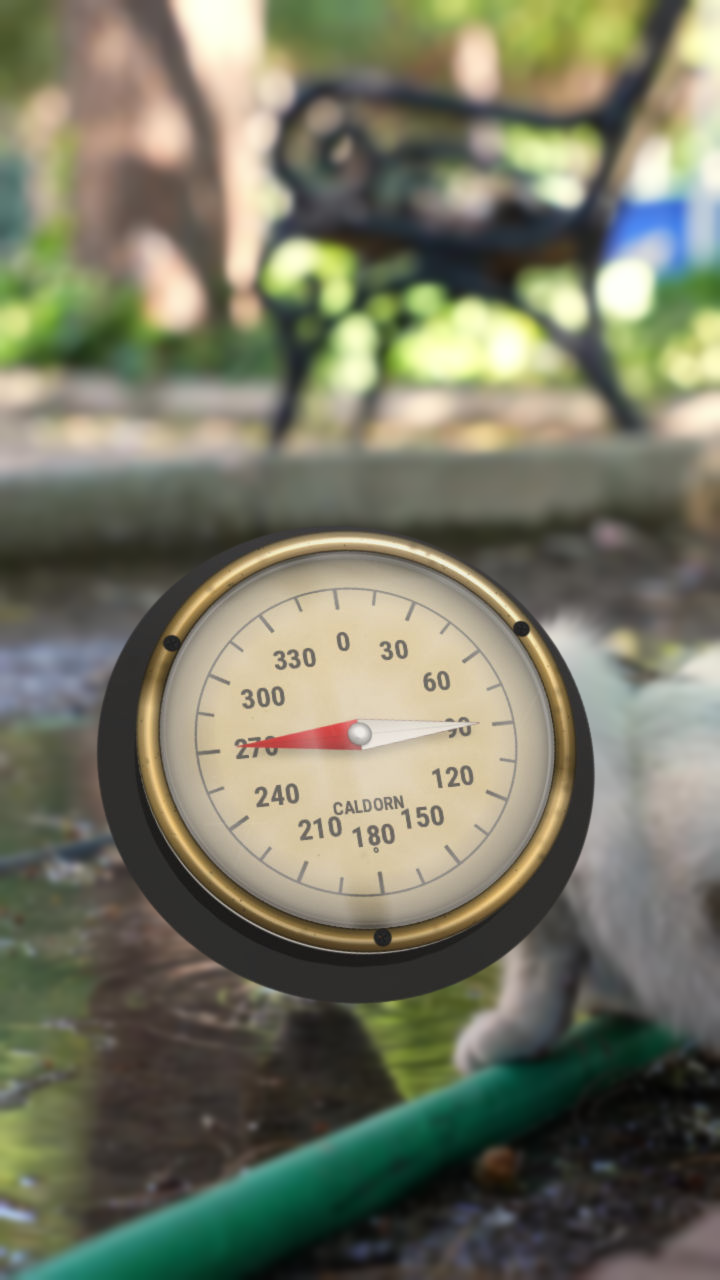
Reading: value=270 unit=°
